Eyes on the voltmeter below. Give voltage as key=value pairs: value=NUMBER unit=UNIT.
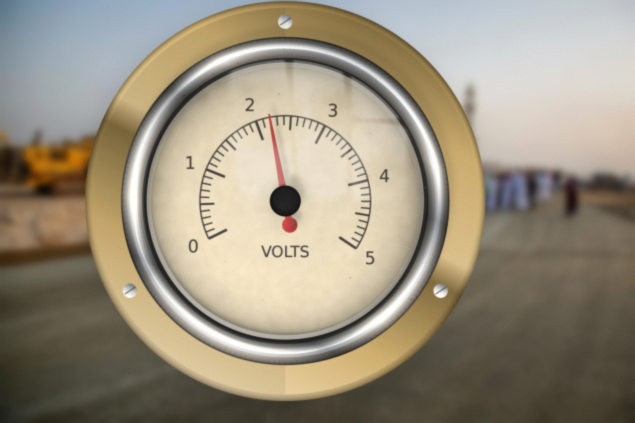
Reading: value=2.2 unit=V
